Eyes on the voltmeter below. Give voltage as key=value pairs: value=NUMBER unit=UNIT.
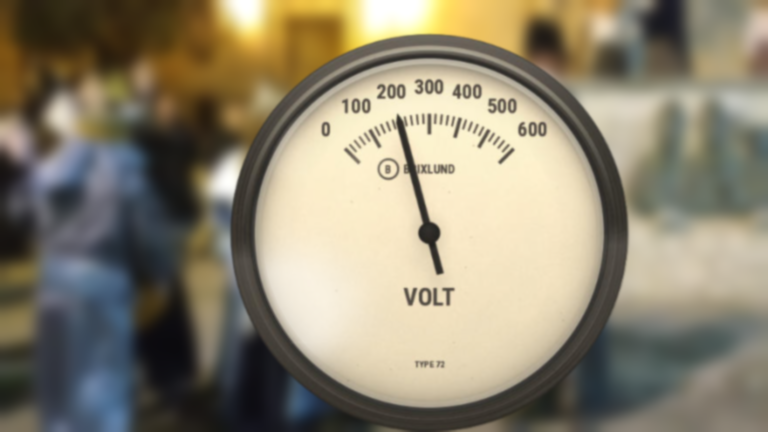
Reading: value=200 unit=V
